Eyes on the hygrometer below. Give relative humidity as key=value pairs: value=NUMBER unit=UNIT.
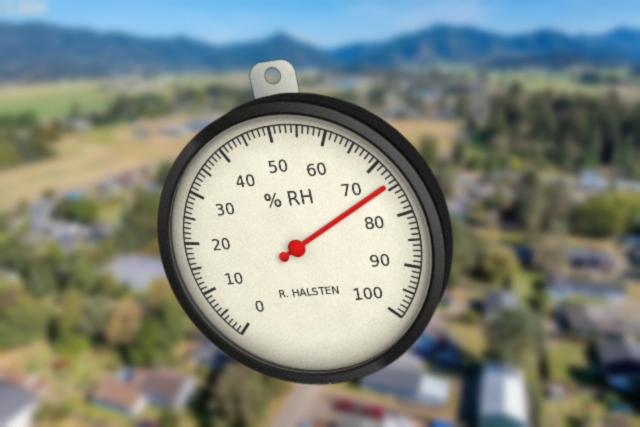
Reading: value=74 unit=%
